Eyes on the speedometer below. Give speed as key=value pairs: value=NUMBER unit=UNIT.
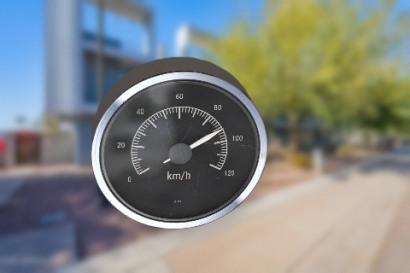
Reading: value=90 unit=km/h
